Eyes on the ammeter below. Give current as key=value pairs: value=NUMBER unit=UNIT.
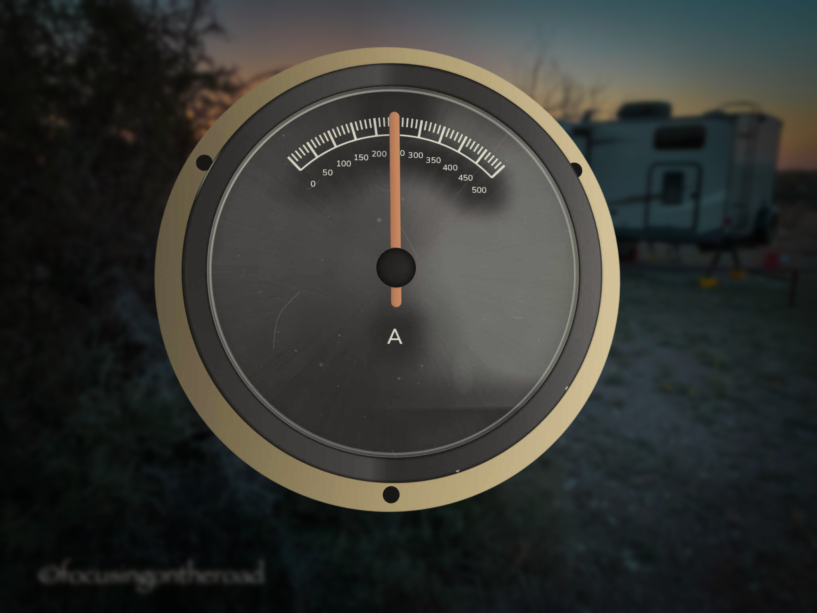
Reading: value=240 unit=A
